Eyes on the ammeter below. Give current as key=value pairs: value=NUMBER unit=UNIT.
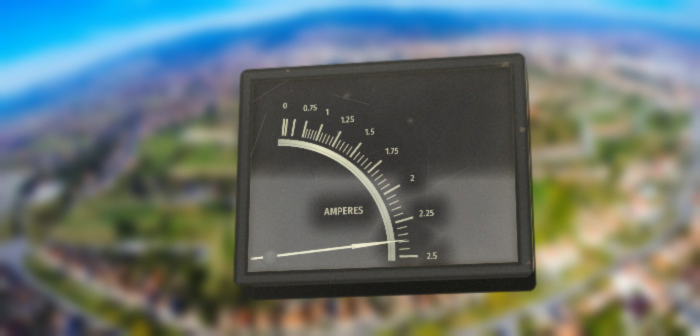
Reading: value=2.4 unit=A
